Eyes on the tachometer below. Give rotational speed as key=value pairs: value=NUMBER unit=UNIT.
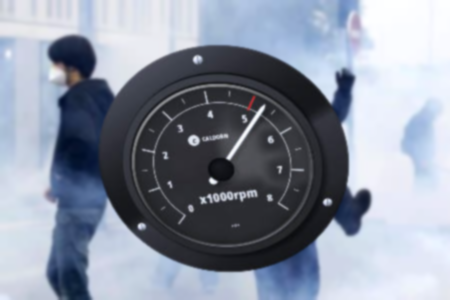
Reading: value=5250 unit=rpm
